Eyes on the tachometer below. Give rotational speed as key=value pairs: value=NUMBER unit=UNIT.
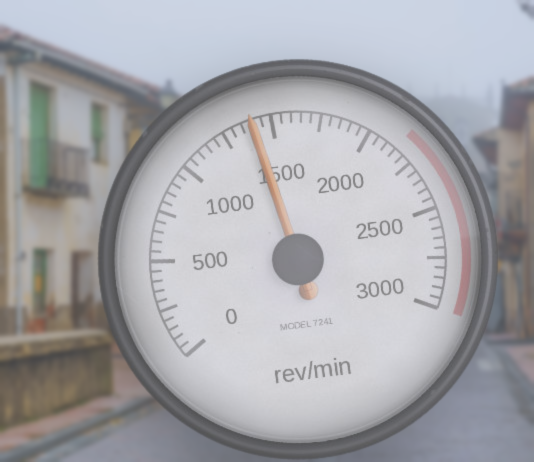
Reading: value=1400 unit=rpm
